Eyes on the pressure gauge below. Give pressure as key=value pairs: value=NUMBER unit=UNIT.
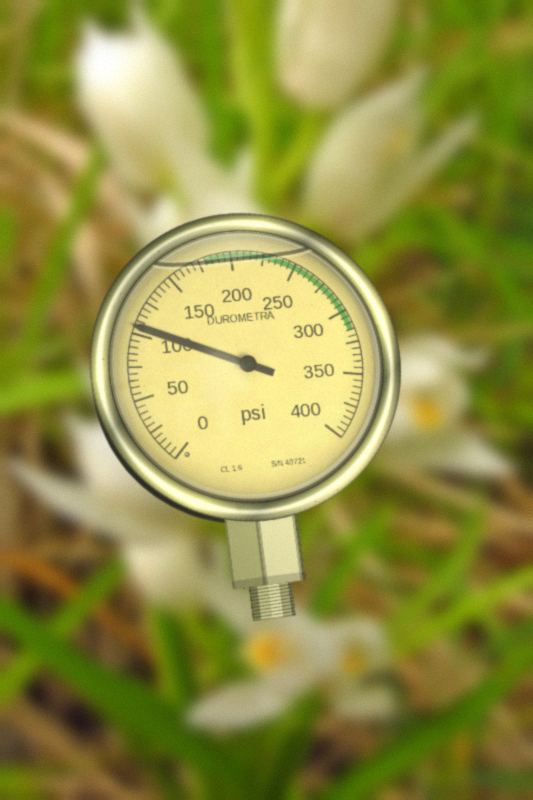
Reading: value=105 unit=psi
